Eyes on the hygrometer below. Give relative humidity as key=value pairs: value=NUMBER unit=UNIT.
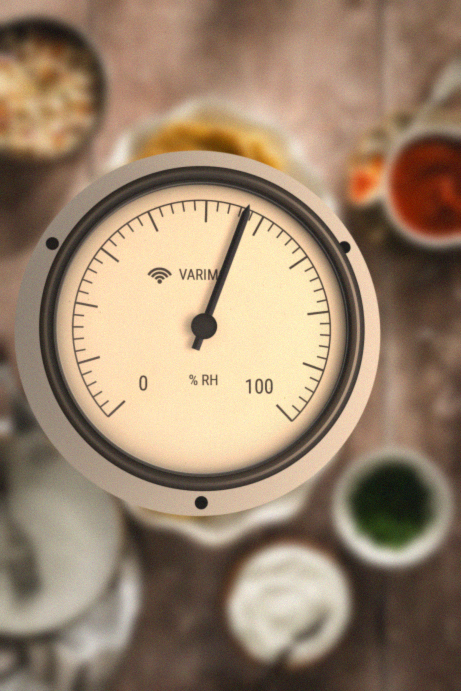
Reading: value=57 unit=%
